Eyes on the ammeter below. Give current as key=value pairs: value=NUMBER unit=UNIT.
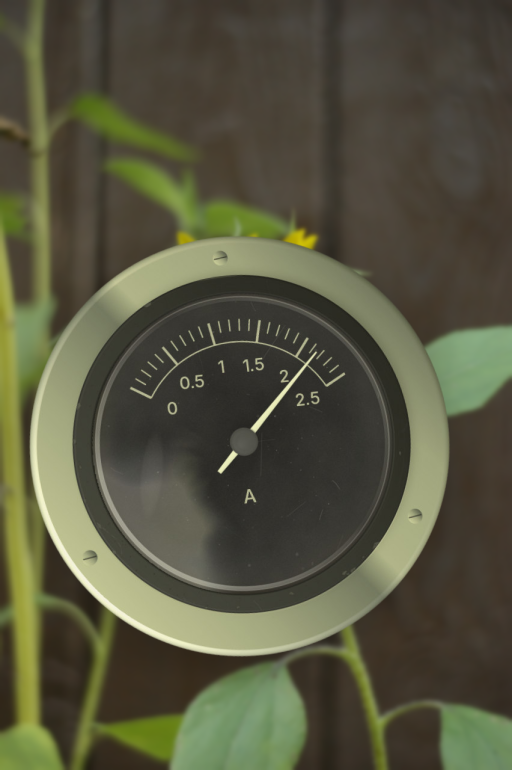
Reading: value=2.15 unit=A
